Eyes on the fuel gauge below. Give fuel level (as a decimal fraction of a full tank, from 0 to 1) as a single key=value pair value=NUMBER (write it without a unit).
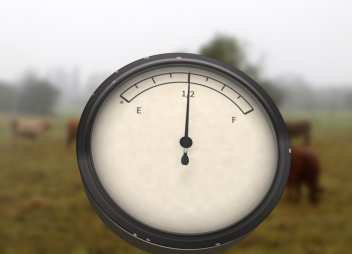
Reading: value=0.5
